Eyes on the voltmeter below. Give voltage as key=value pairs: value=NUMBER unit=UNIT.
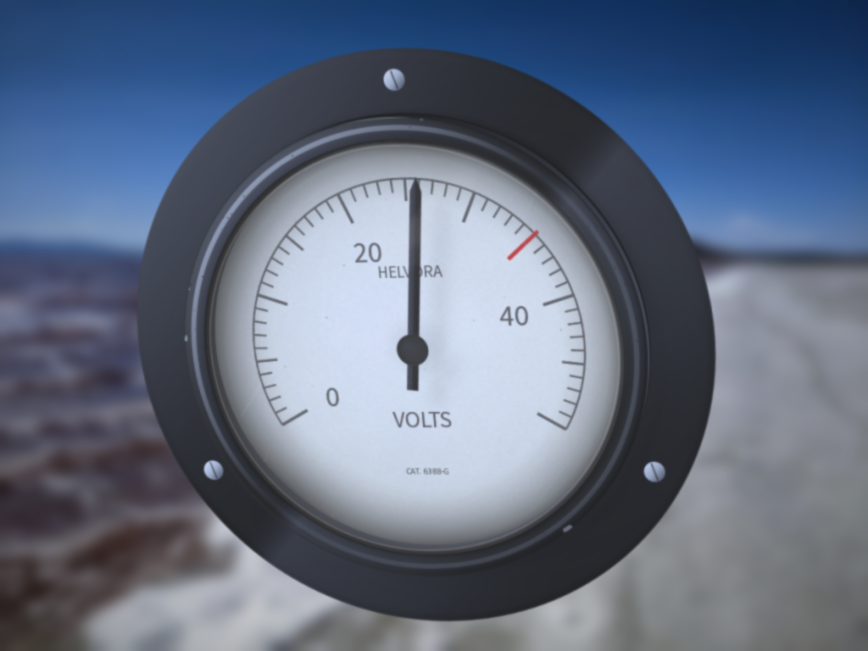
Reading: value=26 unit=V
